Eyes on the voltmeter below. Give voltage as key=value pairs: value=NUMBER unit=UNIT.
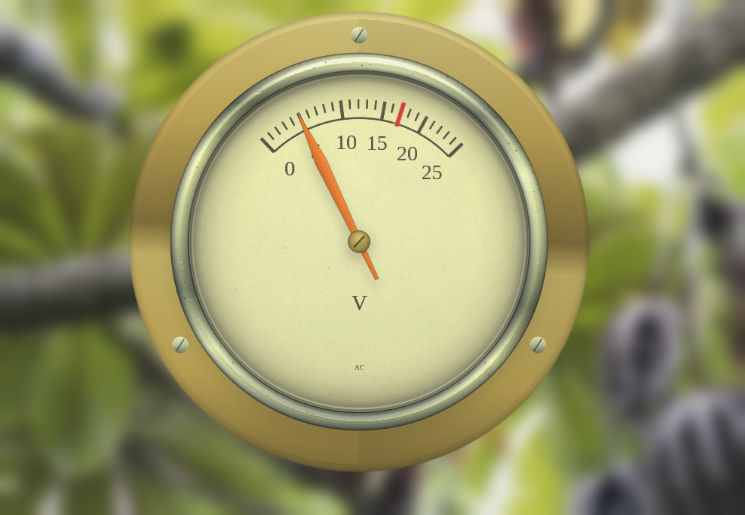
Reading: value=5 unit=V
